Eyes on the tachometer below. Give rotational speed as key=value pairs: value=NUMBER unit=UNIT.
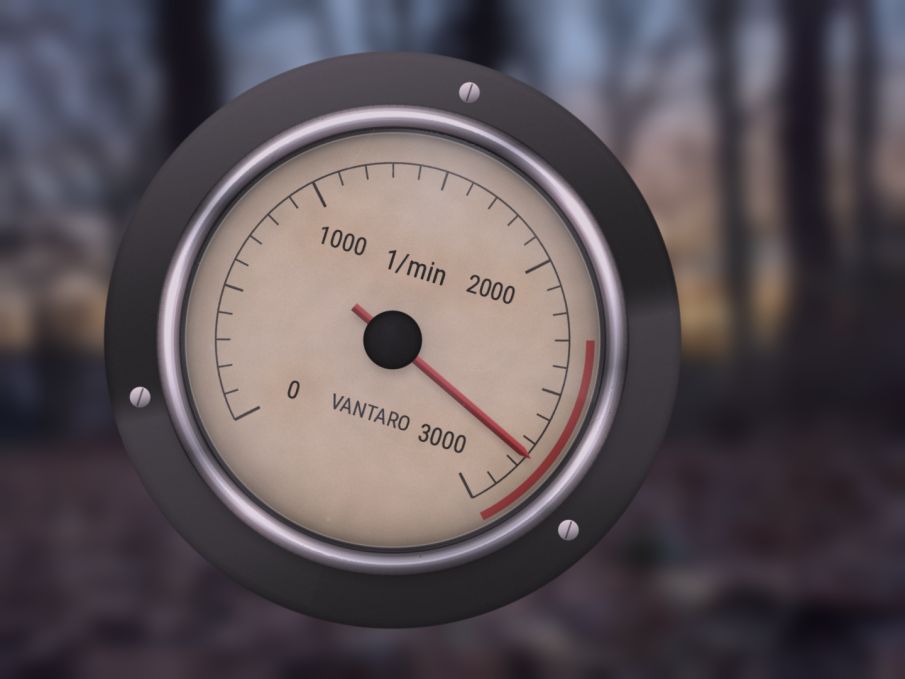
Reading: value=2750 unit=rpm
